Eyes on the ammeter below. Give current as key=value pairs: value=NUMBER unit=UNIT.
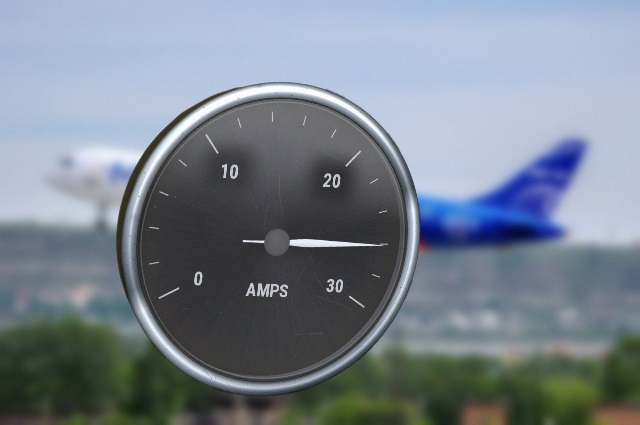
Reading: value=26 unit=A
